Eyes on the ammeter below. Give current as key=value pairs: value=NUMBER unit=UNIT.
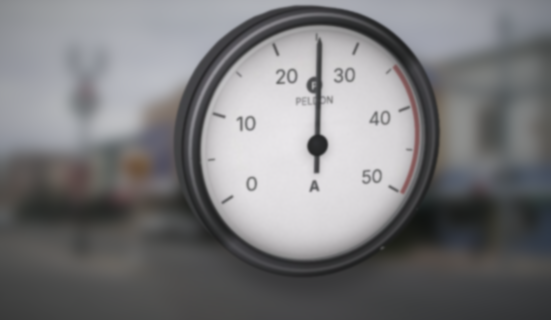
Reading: value=25 unit=A
